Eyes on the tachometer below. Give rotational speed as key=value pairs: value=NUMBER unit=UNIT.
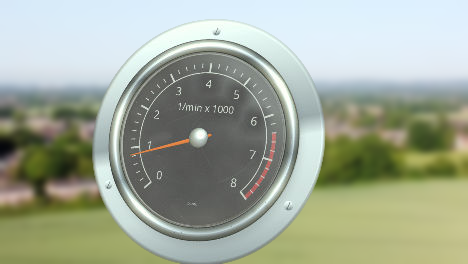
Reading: value=800 unit=rpm
